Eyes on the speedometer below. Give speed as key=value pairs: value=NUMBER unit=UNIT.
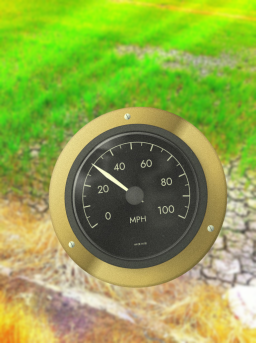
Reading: value=30 unit=mph
